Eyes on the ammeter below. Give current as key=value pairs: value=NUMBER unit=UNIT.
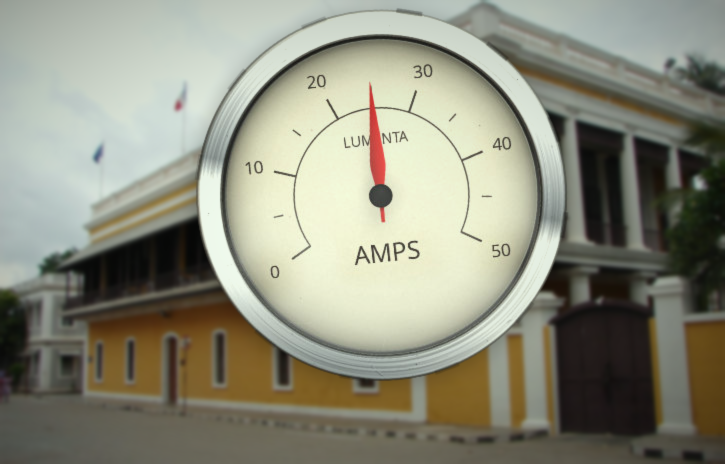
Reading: value=25 unit=A
